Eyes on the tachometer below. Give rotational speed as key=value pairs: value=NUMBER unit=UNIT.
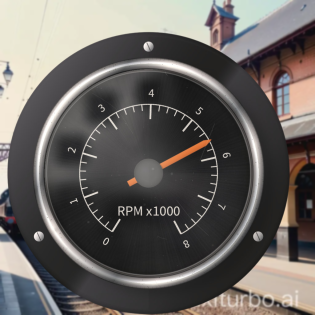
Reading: value=5600 unit=rpm
